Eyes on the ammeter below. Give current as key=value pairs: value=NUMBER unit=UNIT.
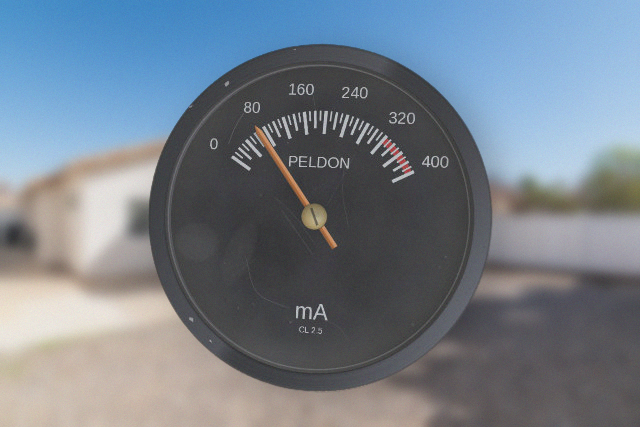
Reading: value=70 unit=mA
